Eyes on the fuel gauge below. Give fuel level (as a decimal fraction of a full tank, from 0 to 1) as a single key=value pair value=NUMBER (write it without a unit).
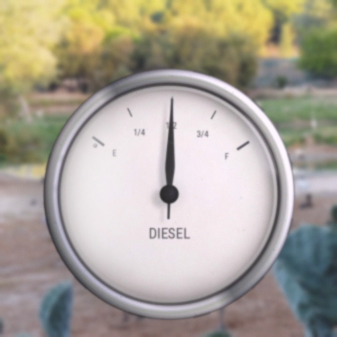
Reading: value=0.5
